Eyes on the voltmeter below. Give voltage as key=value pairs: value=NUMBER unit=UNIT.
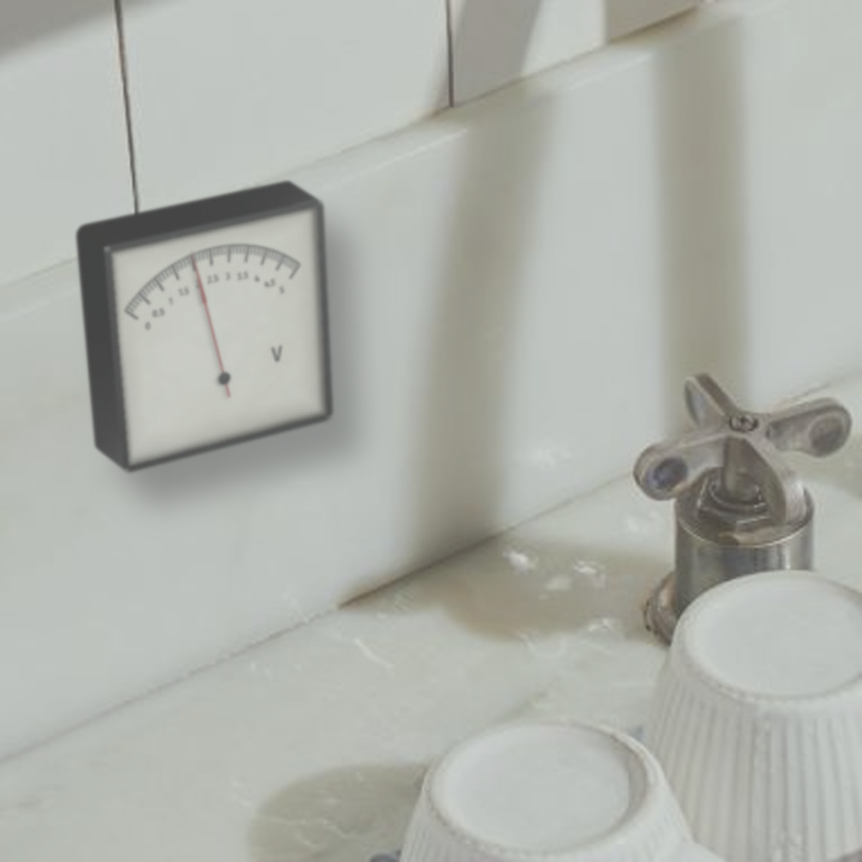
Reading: value=2 unit=V
